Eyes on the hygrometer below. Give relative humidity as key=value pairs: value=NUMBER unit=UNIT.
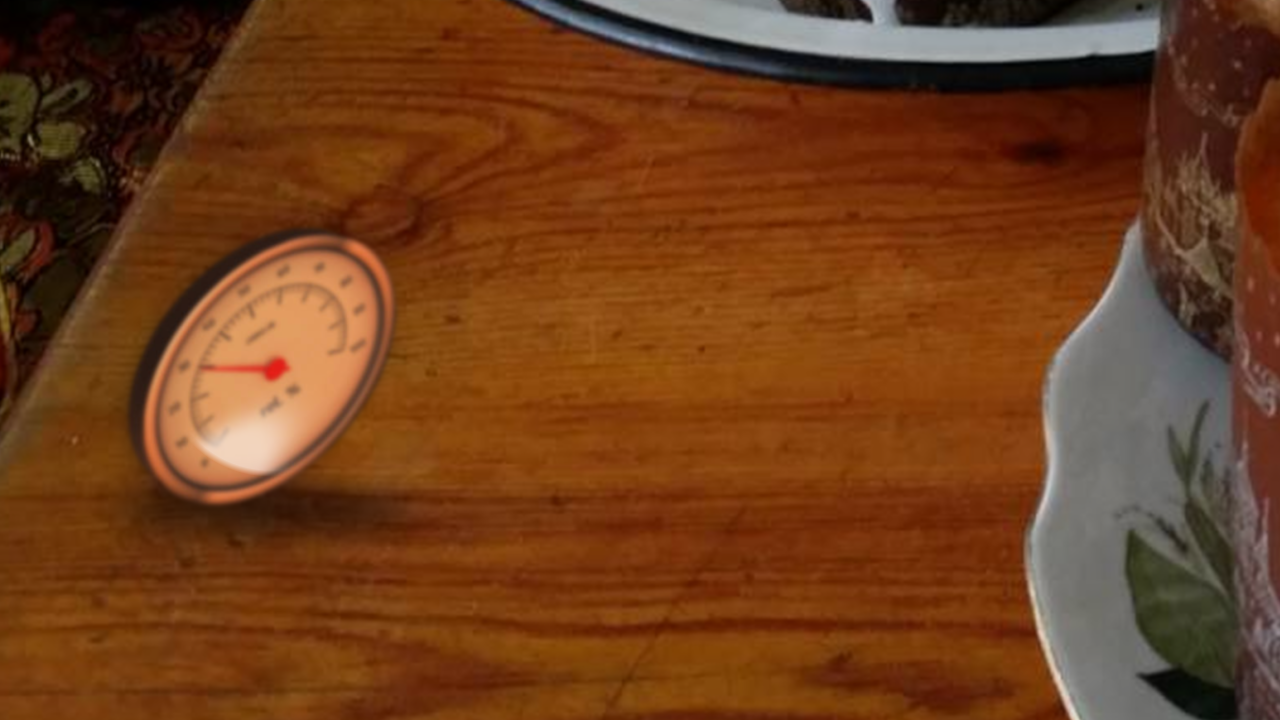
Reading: value=30 unit=%
